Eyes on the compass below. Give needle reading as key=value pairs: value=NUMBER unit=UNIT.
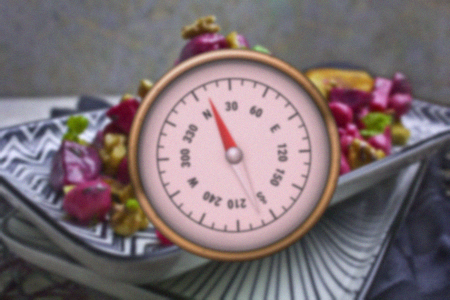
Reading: value=10 unit=°
